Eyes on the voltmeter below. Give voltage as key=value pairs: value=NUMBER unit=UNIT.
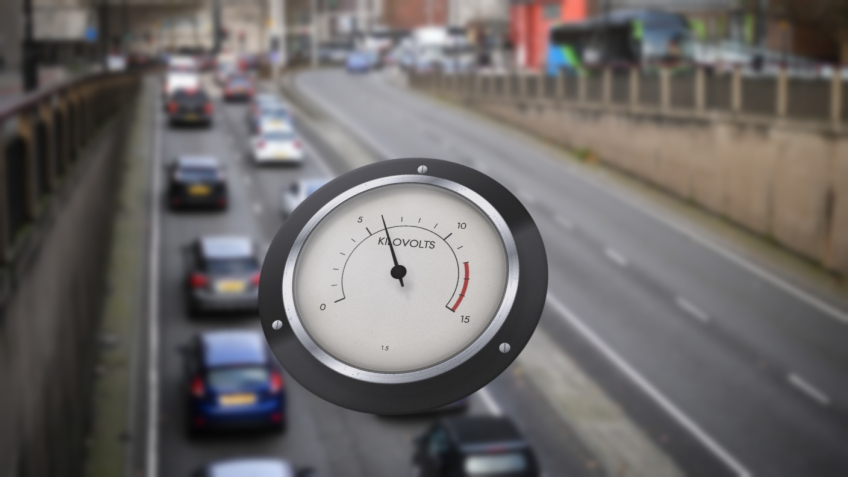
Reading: value=6 unit=kV
